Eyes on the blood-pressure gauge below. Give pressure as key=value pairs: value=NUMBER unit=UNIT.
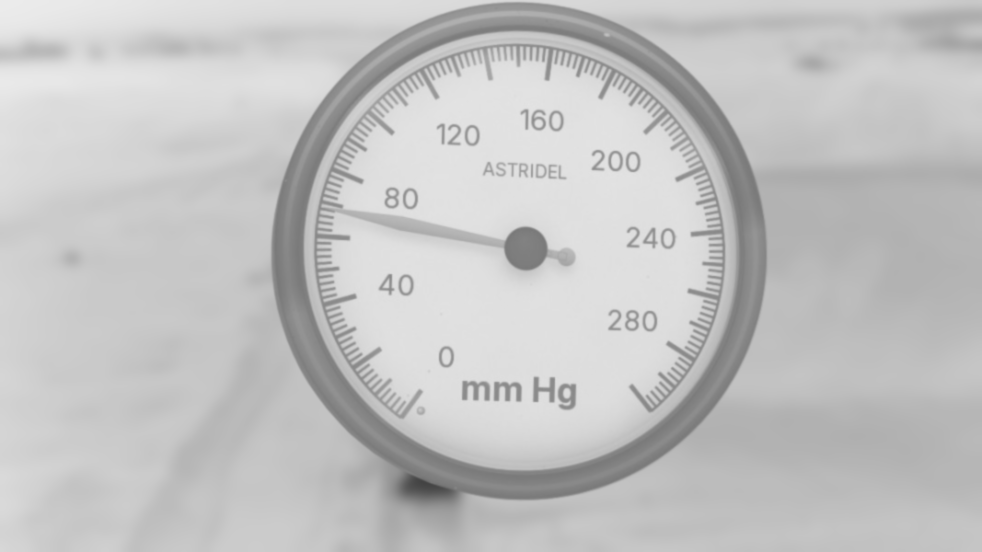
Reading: value=68 unit=mmHg
